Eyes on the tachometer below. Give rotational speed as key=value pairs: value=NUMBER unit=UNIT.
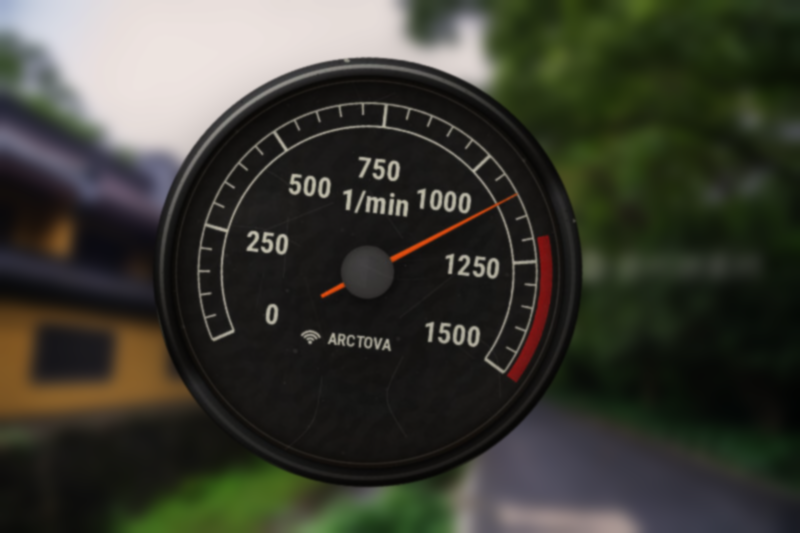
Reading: value=1100 unit=rpm
